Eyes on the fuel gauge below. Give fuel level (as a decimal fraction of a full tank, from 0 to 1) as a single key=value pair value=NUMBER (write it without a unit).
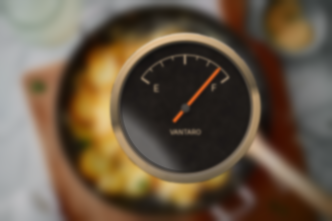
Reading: value=0.875
